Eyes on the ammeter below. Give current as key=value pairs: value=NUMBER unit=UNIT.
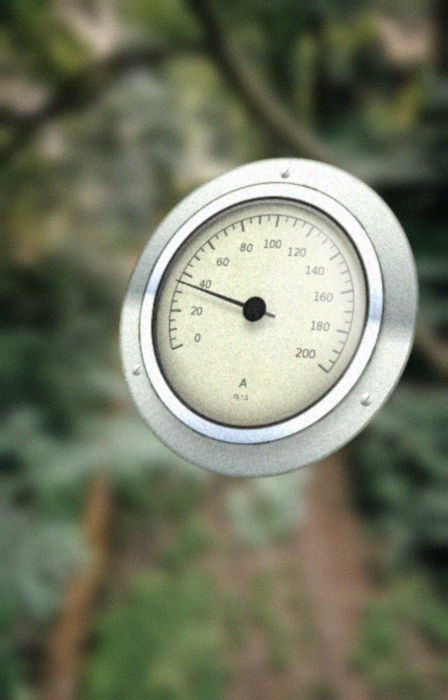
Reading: value=35 unit=A
